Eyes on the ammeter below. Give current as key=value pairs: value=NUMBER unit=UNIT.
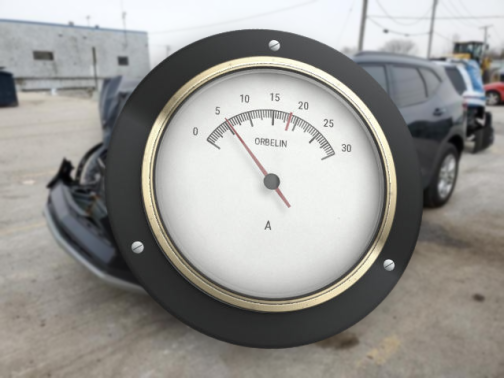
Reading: value=5 unit=A
